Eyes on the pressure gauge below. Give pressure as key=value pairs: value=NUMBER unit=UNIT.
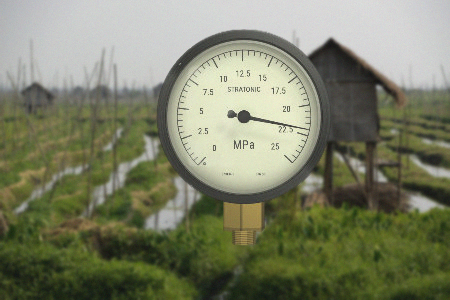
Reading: value=22 unit=MPa
